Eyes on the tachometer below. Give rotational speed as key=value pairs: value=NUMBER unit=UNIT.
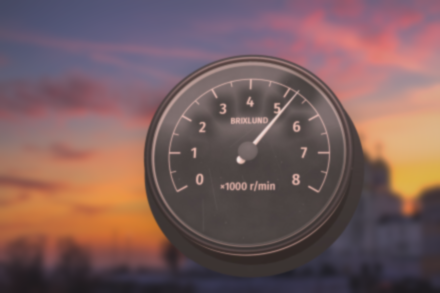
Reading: value=5250 unit=rpm
